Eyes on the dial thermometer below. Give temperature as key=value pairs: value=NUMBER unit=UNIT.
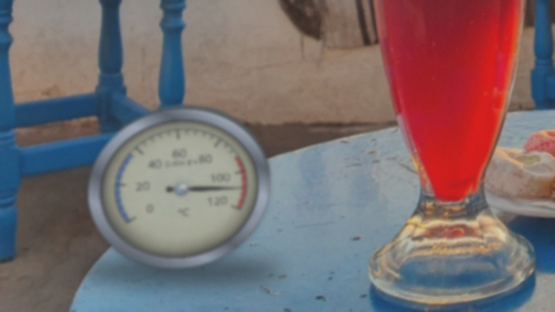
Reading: value=108 unit=°C
